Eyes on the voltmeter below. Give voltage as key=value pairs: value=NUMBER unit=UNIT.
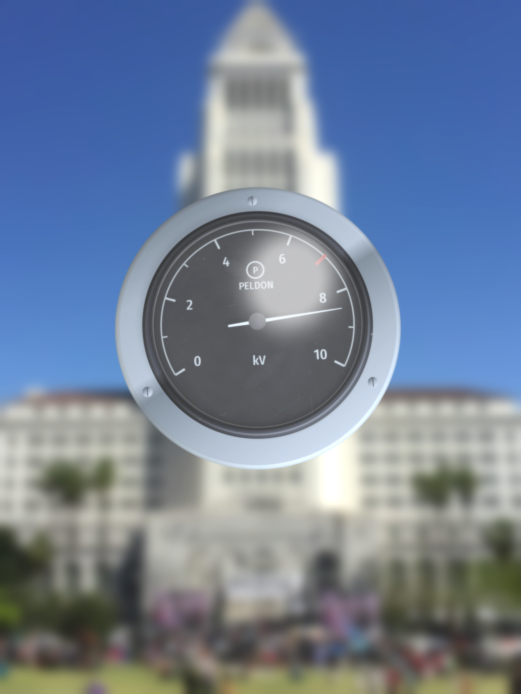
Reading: value=8.5 unit=kV
